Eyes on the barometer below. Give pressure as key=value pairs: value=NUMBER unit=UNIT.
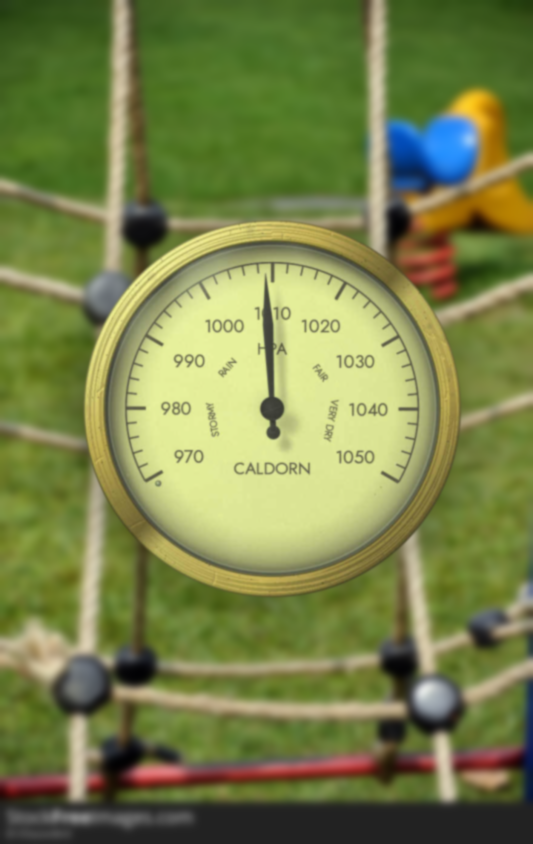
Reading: value=1009 unit=hPa
